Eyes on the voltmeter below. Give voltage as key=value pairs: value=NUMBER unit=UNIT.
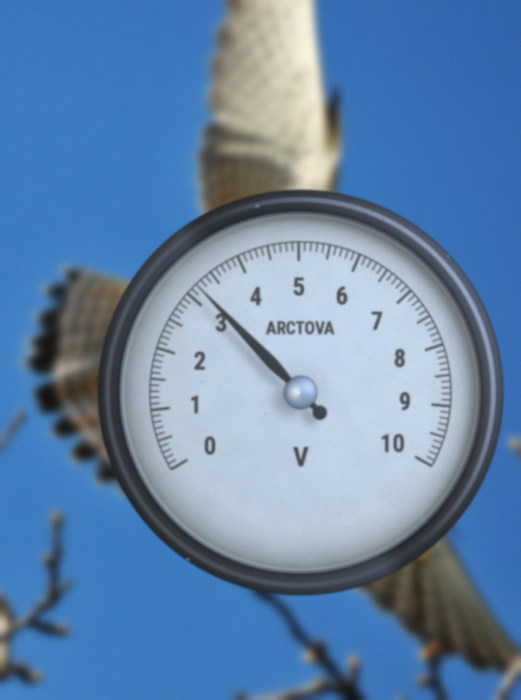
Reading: value=3.2 unit=V
